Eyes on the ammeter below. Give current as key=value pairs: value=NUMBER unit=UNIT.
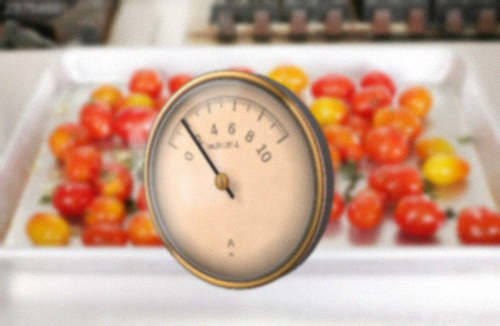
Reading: value=2 unit=A
